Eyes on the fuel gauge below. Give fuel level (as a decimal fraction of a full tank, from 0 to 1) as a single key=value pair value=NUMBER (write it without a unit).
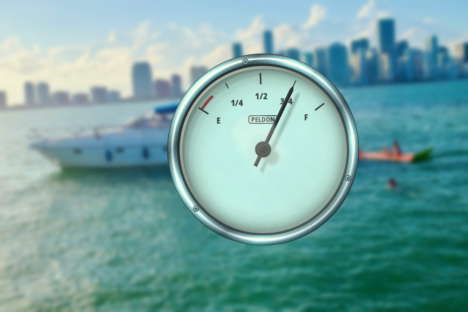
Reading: value=0.75
